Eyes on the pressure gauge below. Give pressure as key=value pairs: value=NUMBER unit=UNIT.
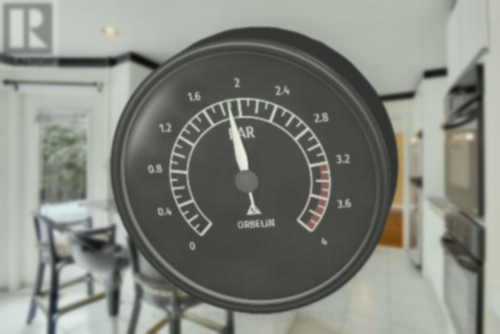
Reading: value=1.9 unit=bar
